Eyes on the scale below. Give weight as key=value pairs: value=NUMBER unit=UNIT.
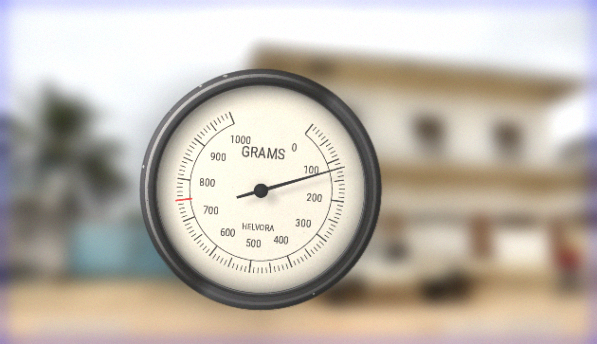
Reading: value=120 unit=g
